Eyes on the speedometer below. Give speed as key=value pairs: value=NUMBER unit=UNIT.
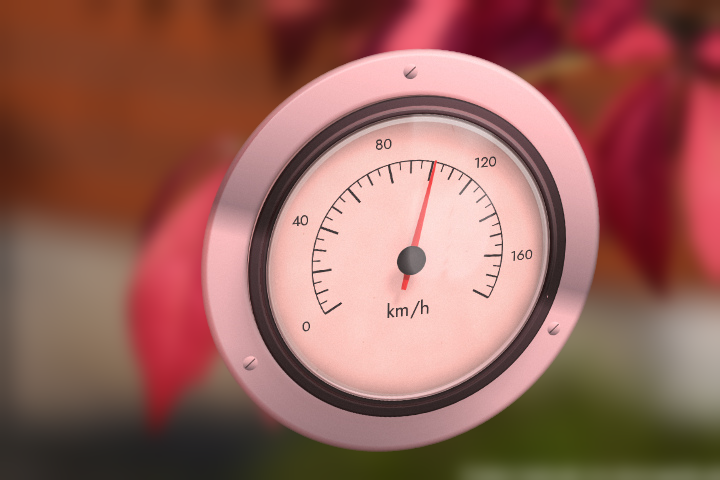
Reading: value=100 unit=km/h
